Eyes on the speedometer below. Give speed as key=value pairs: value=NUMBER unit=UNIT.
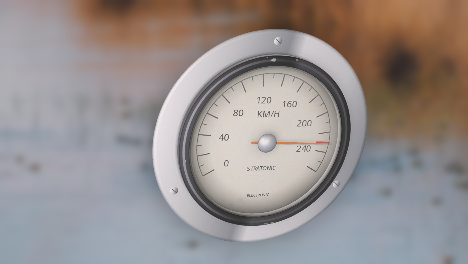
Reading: value=230 unit=km/h
